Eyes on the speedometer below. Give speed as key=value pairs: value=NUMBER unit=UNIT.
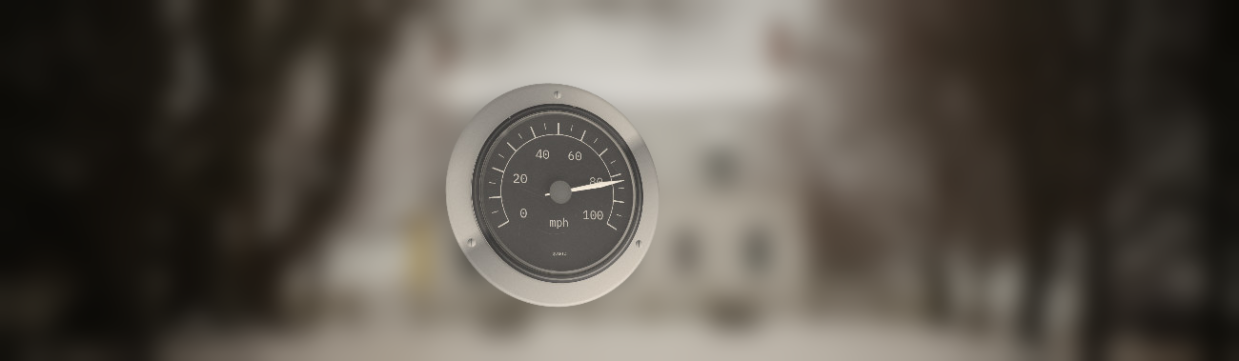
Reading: value=82.5 unit=mph
